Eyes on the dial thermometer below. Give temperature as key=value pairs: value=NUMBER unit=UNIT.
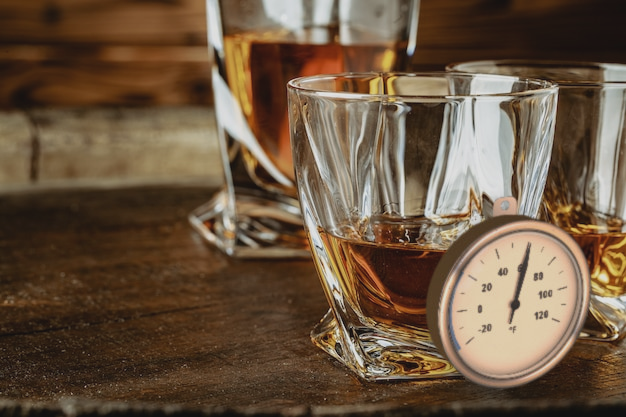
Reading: value=60 unit=°F
